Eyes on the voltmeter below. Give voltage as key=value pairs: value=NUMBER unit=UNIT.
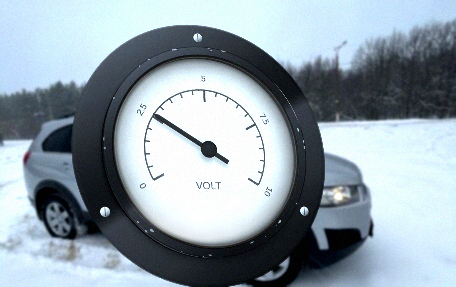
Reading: value=2.5 unit=V
